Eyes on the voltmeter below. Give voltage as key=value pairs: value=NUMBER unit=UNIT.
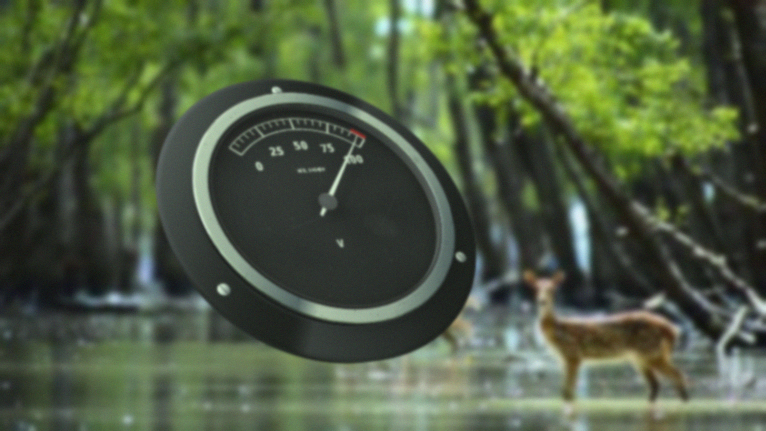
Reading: value=95 unit=V
